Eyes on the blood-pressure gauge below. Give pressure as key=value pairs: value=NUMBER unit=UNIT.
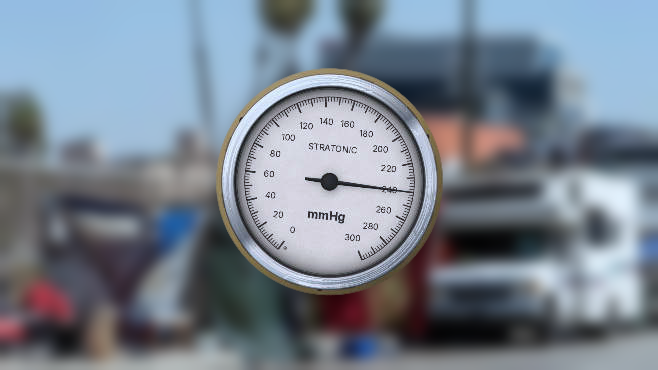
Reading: value=240 unit=mmHg
